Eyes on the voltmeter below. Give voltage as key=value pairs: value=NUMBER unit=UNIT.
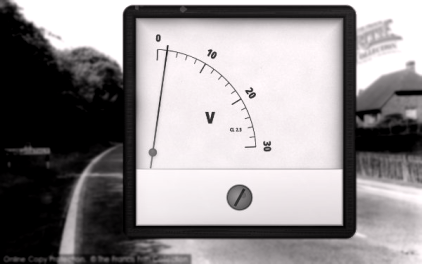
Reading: value=2 unit=V
